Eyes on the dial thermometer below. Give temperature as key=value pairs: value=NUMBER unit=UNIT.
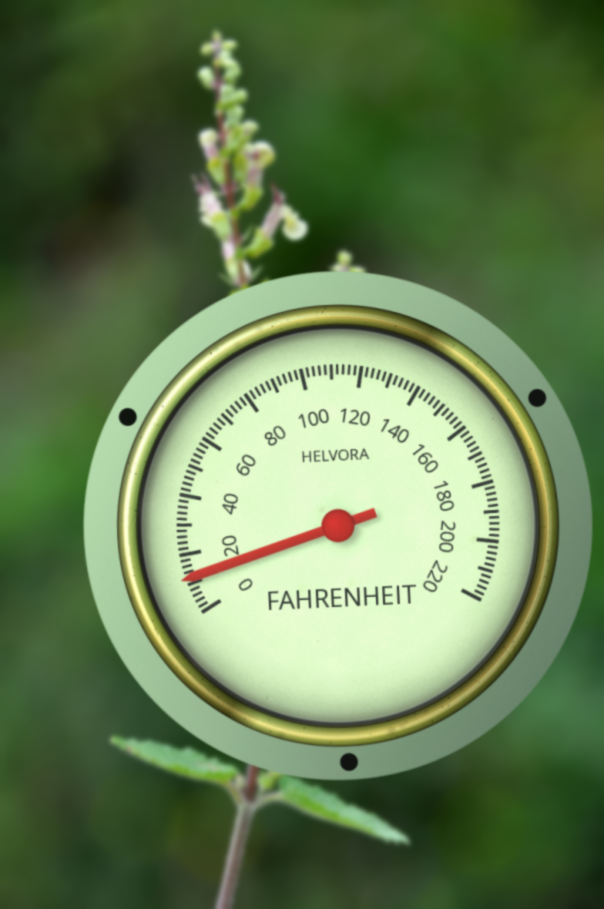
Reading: value=12 unit=°F
